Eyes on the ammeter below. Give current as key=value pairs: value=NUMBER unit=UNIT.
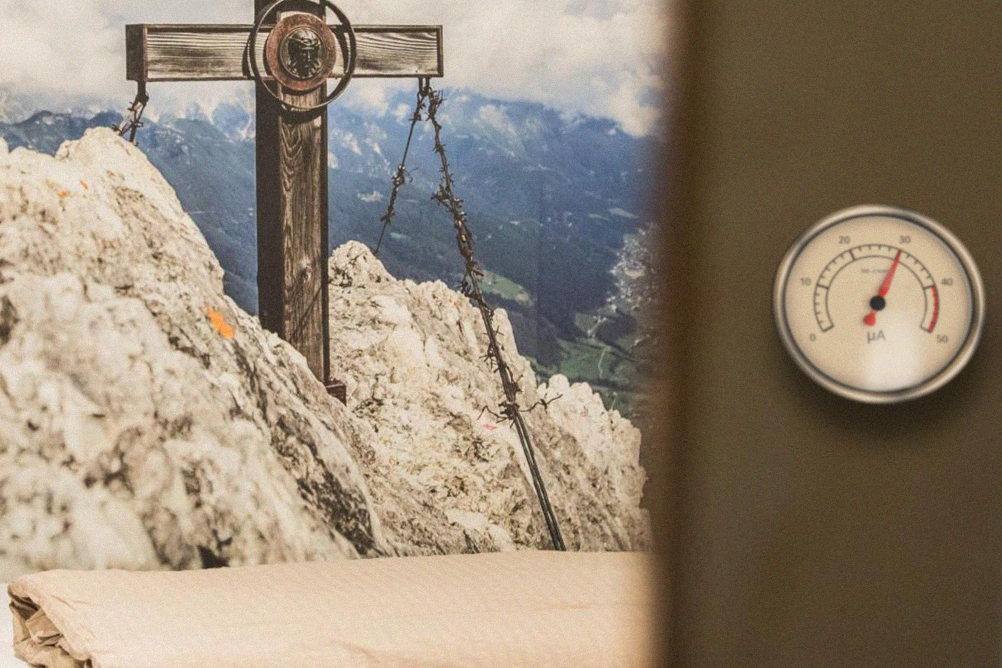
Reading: value=30 unit=µA
